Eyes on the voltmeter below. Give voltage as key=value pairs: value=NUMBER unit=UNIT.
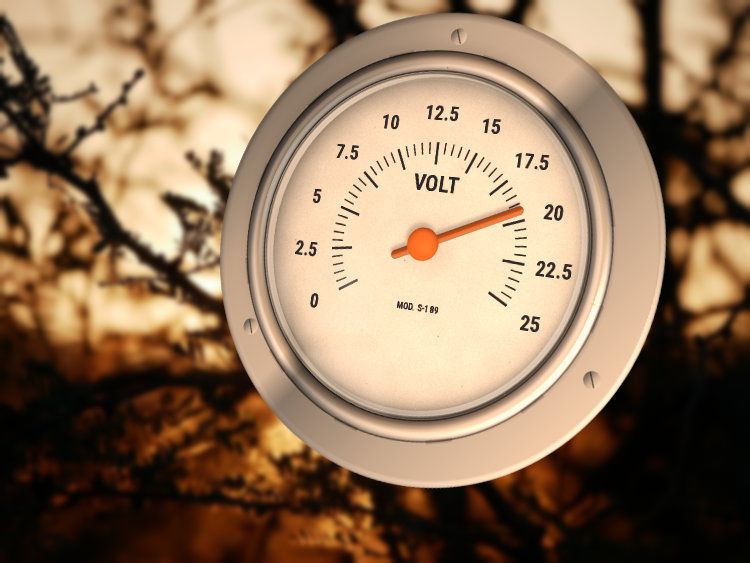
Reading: value=19.5 unit=V
